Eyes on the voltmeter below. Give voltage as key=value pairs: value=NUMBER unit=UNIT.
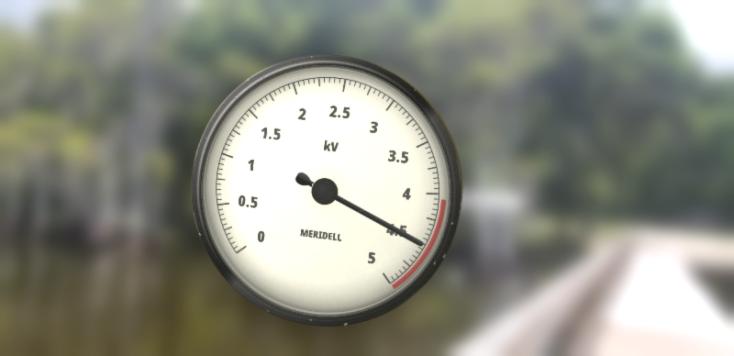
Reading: value=4.5 unit=kV
